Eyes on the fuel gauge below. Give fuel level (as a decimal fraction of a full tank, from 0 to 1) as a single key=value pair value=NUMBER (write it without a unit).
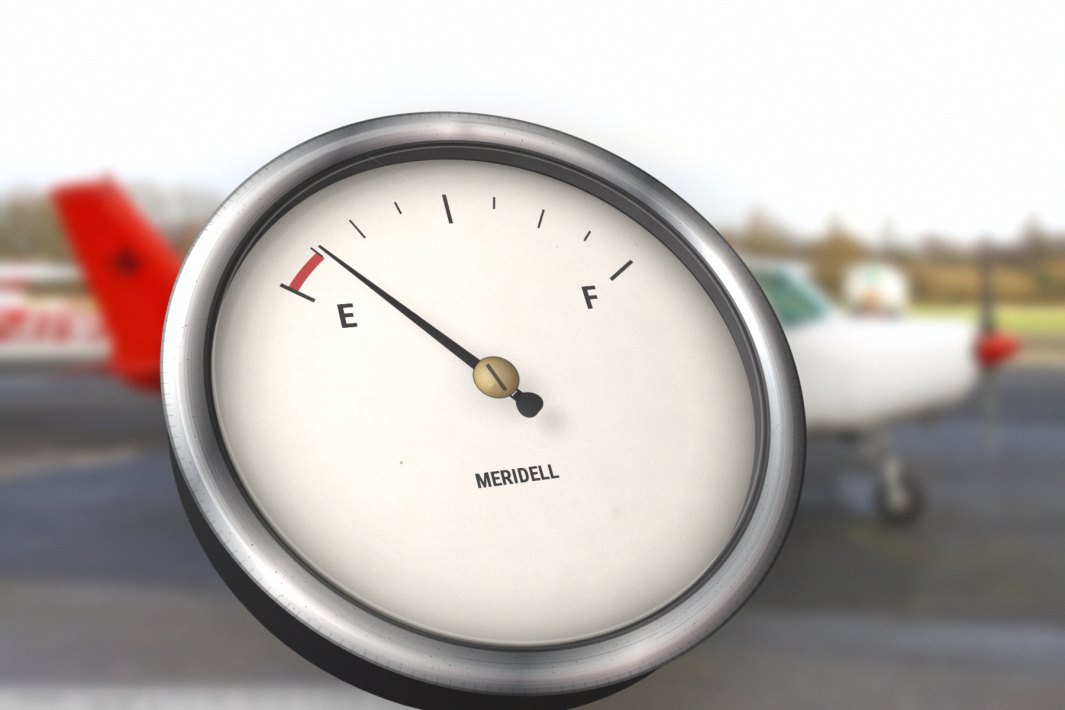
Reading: value=0.125
